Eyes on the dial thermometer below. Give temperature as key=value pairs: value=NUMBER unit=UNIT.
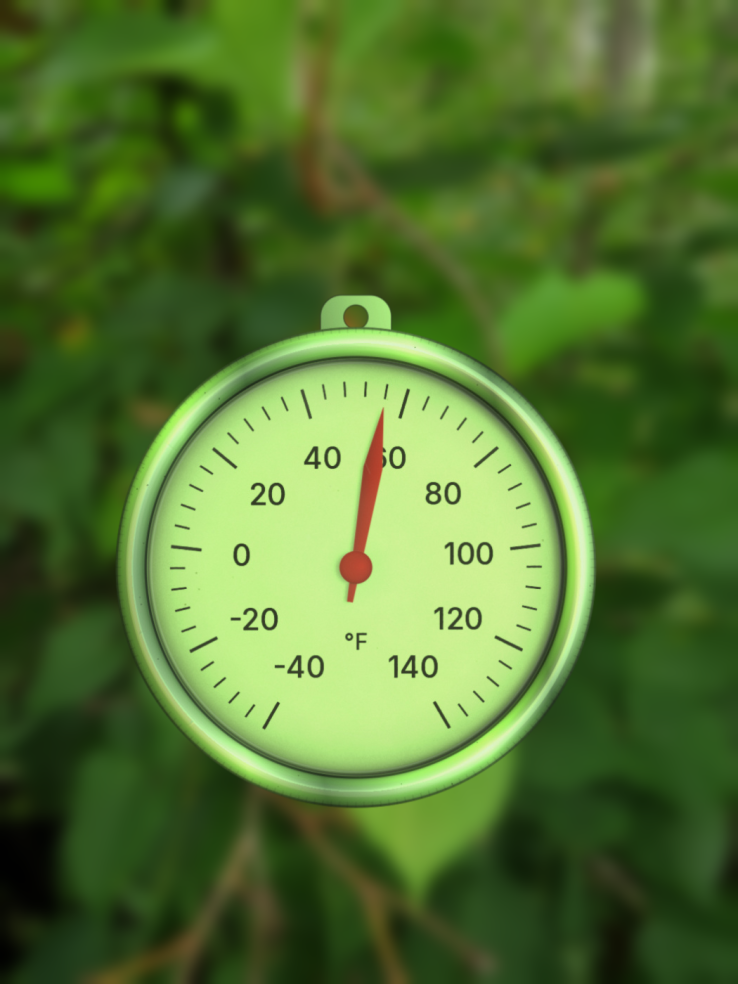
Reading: value=56 unit=°F
